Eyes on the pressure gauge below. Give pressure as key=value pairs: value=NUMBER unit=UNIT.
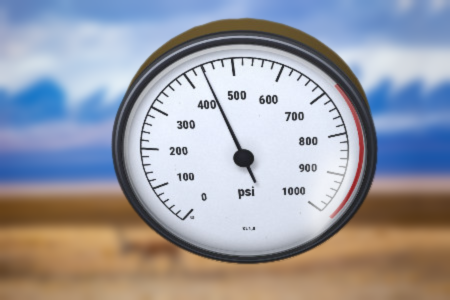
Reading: value=440 unit=psi
